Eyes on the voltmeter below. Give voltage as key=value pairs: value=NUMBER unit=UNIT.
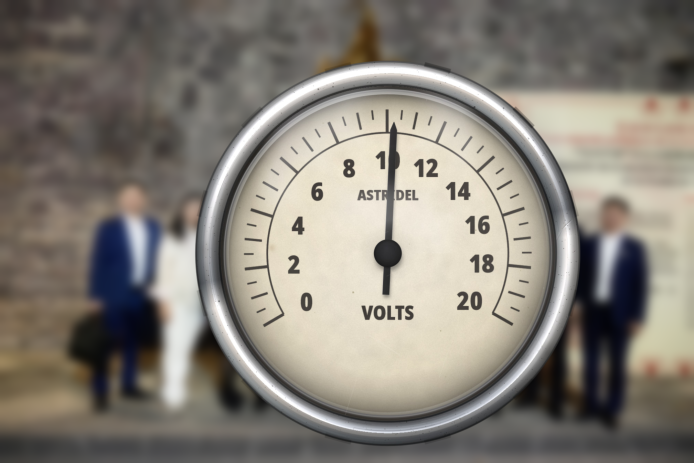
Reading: value=10.25 unit=V
